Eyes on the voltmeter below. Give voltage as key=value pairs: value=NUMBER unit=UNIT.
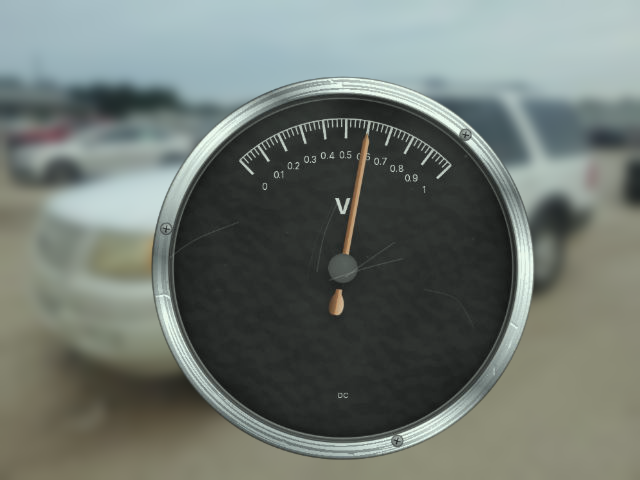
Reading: value=0.6 unit=V
